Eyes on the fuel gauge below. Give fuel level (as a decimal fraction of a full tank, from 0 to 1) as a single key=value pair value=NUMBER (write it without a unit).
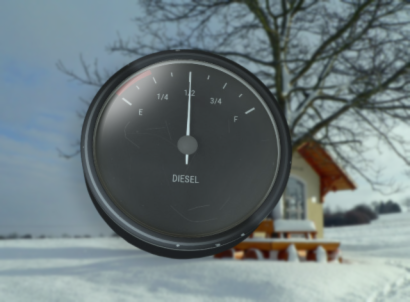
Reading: value=0.5
